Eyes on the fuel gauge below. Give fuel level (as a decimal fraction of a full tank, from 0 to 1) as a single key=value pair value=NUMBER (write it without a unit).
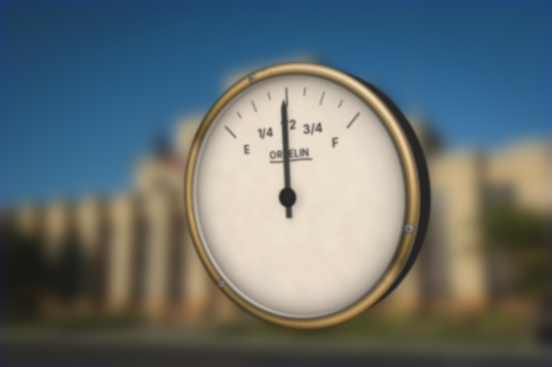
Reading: value=0.5
